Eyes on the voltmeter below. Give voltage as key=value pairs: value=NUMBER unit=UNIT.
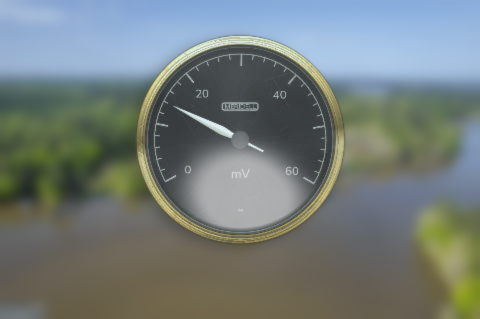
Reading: value=14 unit=mV
